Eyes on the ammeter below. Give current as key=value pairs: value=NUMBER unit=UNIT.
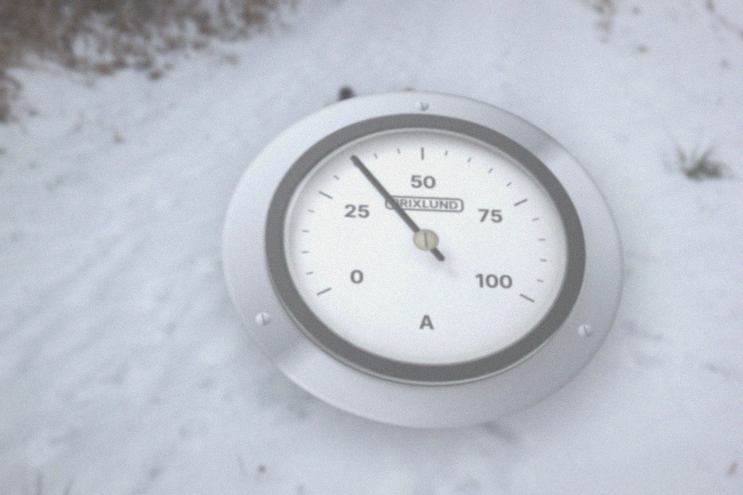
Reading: value=35 unit=A
